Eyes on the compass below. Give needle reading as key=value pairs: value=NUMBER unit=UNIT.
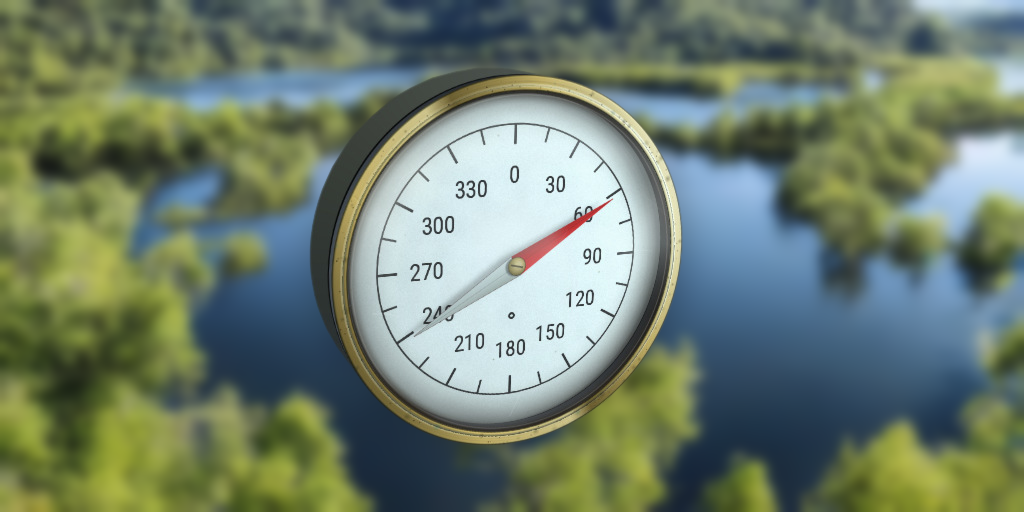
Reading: value=60 unit=°
